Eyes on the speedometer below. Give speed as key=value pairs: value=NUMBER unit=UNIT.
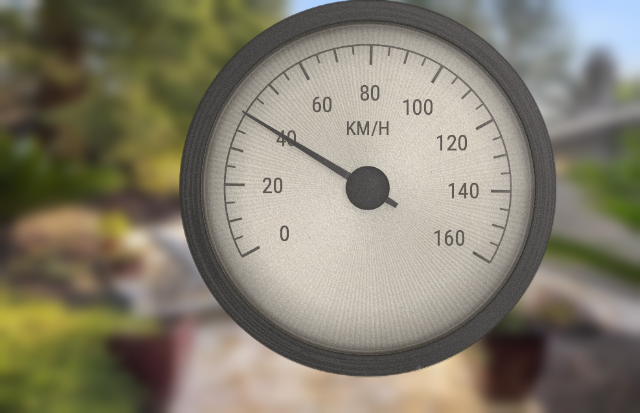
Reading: value=40 unit=km/h
